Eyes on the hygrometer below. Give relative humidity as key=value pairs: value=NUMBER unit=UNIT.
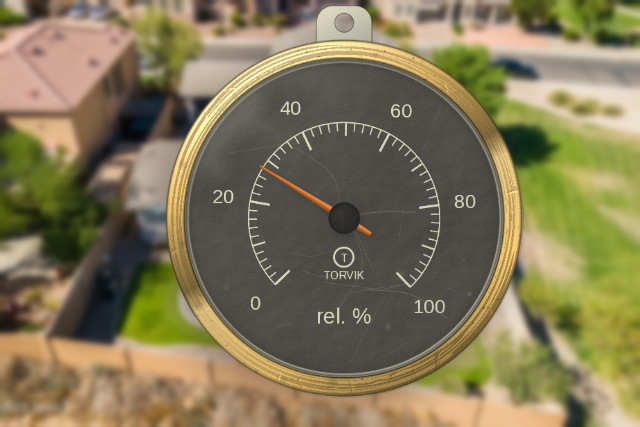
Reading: value=28 unit=%
